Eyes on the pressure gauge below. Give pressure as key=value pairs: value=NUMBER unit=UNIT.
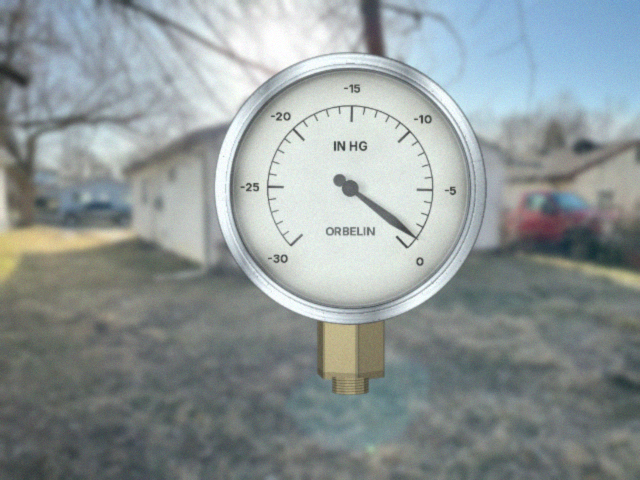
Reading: value=-1 unit=inHg
